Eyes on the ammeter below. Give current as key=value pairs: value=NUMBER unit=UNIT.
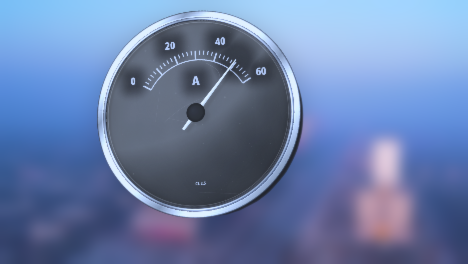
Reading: value=50 unit=A
